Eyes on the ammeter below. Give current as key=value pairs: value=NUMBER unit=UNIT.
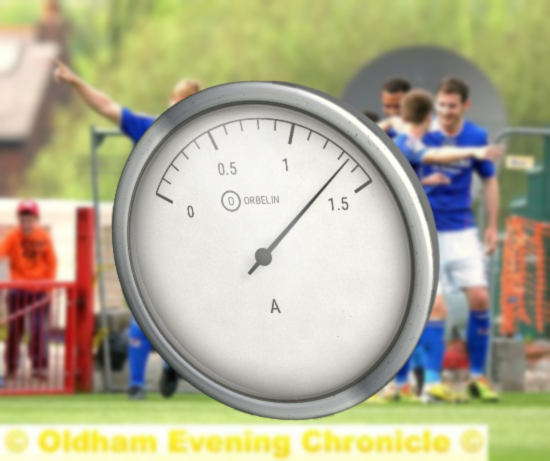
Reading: value=1.35 unit=A
